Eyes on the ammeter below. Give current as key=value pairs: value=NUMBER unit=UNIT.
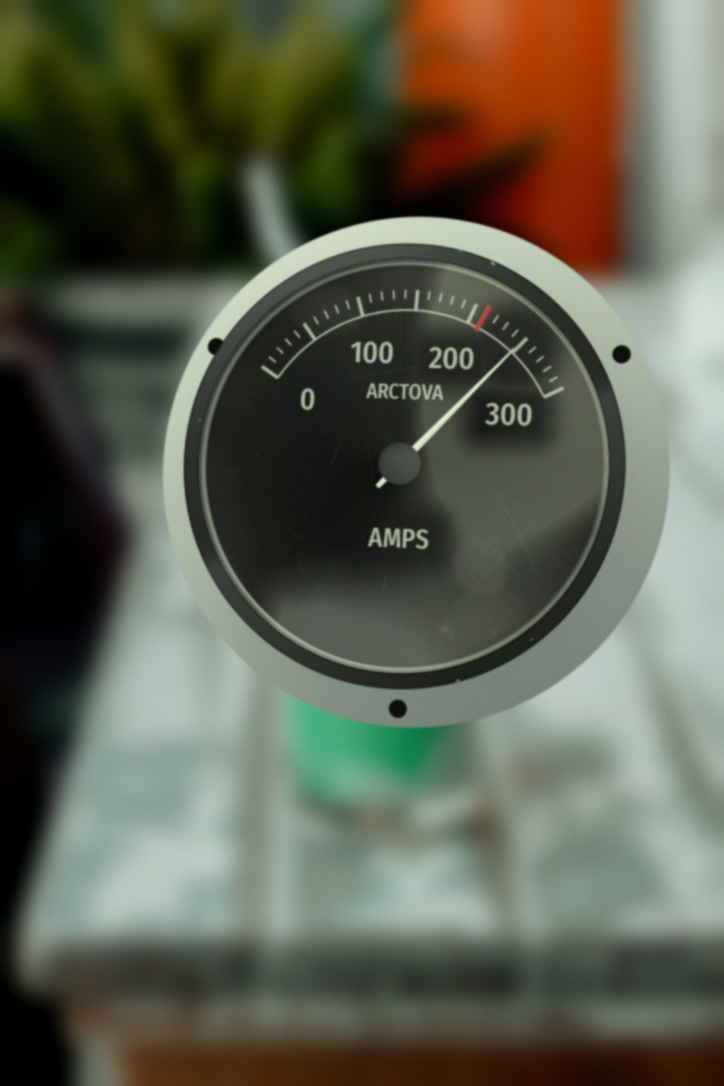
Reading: value=250 unit=A
